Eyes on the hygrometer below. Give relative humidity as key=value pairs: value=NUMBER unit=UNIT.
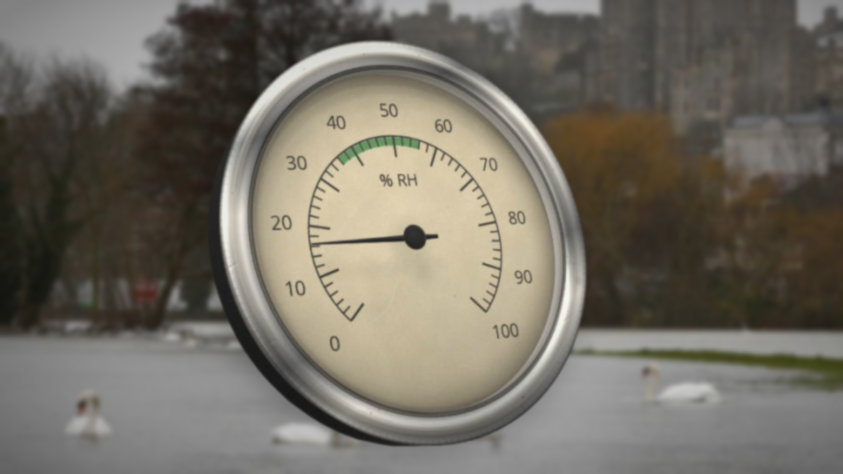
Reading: value=16 unit=%
